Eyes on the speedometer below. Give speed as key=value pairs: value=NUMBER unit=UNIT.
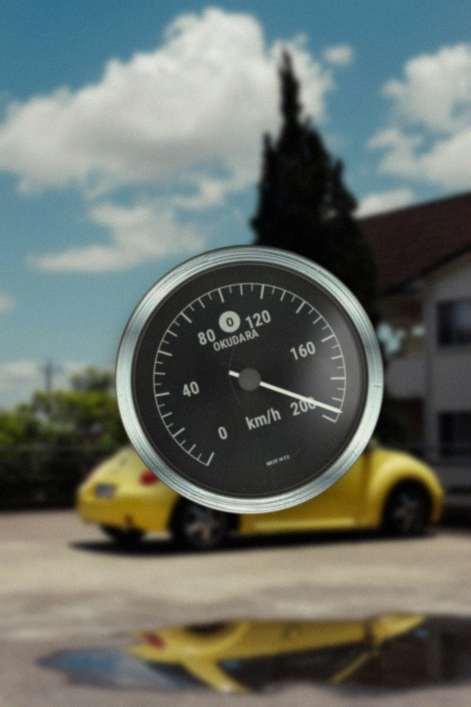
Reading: value=195 unit=km/h
